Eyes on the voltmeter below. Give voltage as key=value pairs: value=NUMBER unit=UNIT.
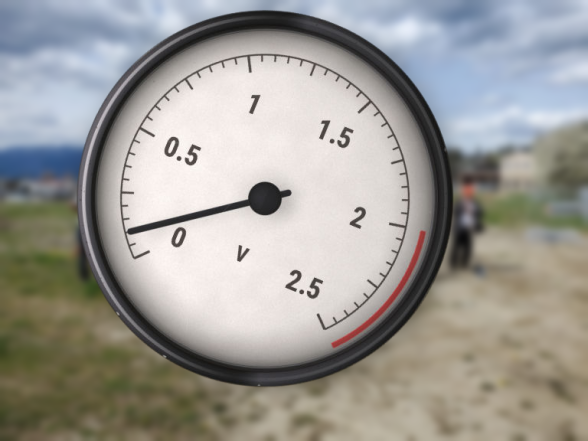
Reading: value=0.1 unit=V
